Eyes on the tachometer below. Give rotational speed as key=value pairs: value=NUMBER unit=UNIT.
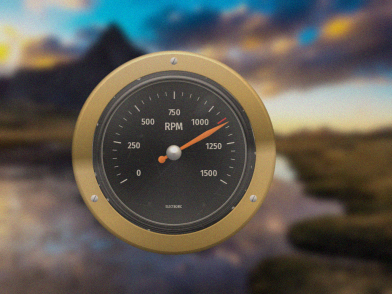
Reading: value=1125 unit=rpm
